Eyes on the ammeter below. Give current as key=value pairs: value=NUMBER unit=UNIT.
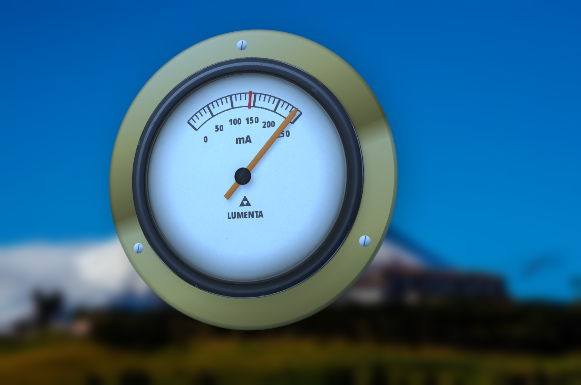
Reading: value=240 unit=mA
